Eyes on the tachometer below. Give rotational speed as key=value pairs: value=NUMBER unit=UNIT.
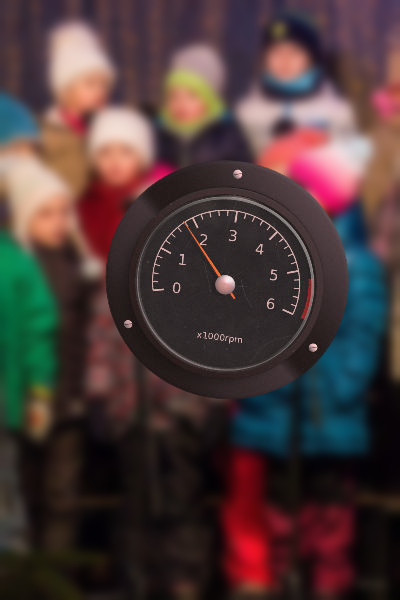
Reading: value=1800 unit=rpm
